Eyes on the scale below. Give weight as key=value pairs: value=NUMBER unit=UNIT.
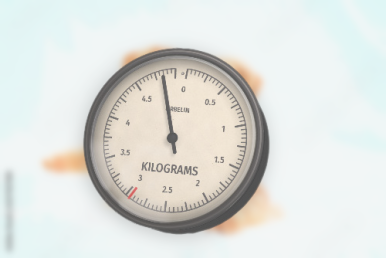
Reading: value=4.85 unit=kg
